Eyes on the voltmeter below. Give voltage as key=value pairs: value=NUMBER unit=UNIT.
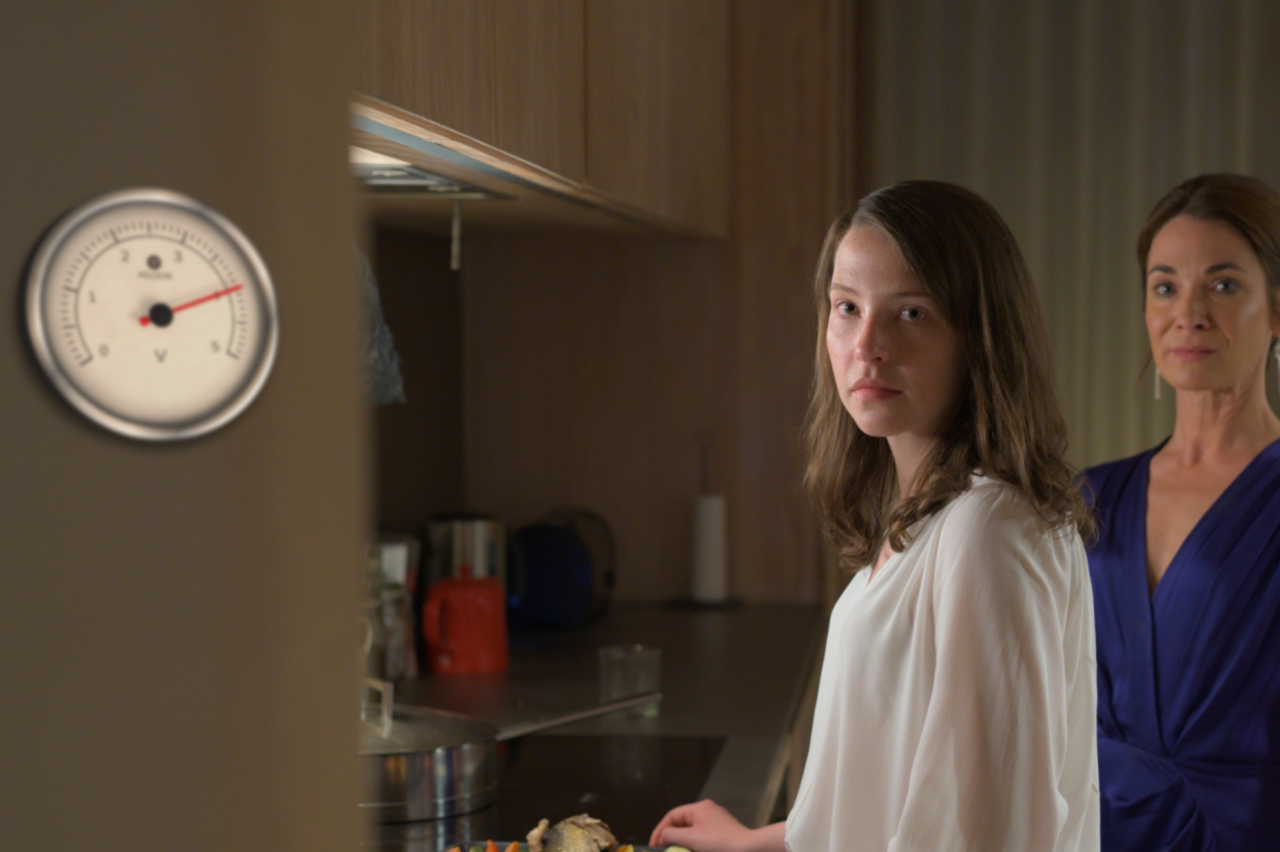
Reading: value=4 unit=V
